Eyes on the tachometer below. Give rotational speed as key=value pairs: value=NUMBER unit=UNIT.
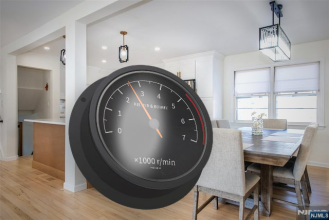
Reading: value=2500 unit=rpm
